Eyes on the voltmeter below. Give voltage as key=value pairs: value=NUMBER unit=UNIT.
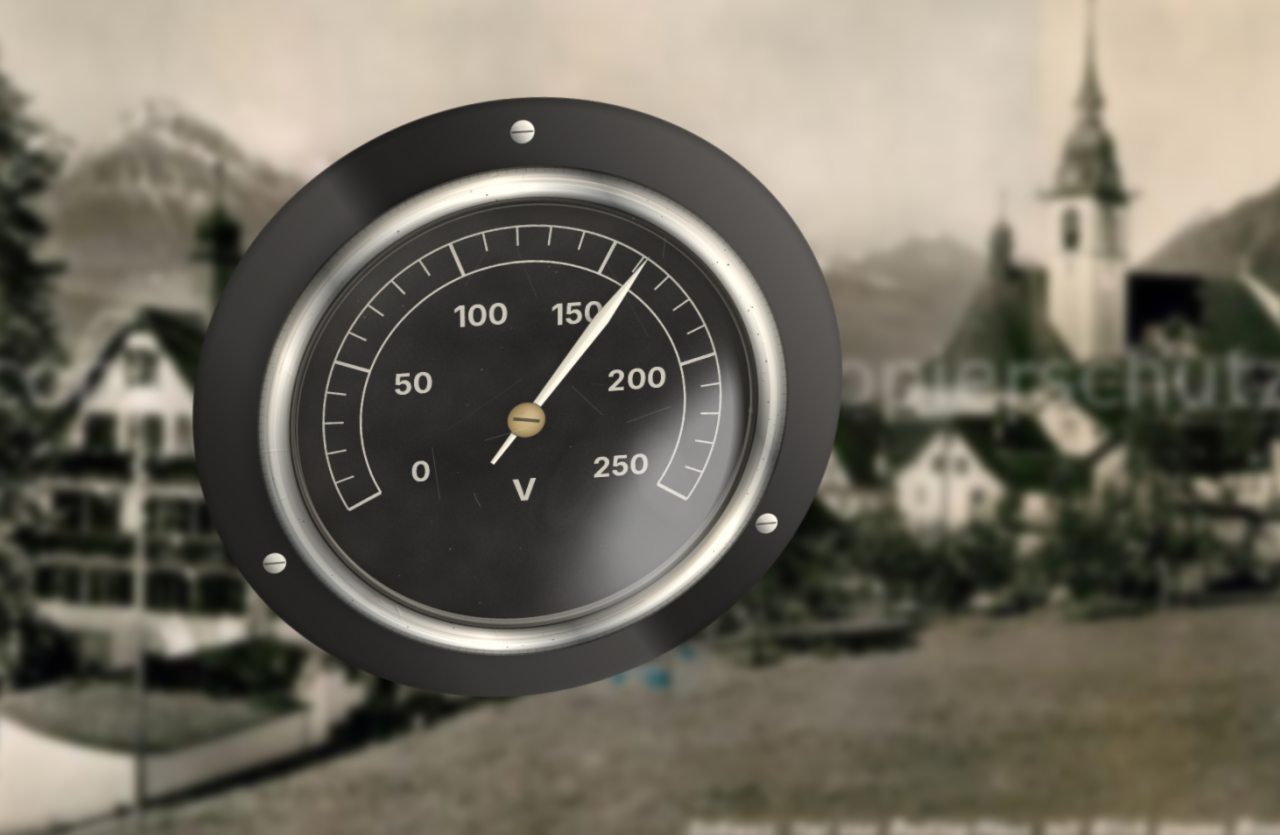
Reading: value=160 unit=V
